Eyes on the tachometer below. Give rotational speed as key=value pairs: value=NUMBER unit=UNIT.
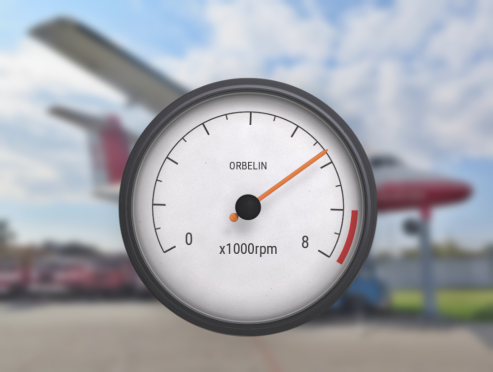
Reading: value=5750 unit=rpm
